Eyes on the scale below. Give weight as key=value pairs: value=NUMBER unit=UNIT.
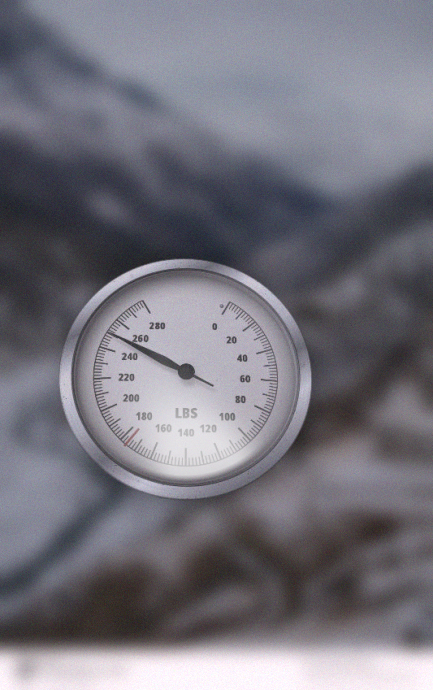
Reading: value=250 unit=lb
